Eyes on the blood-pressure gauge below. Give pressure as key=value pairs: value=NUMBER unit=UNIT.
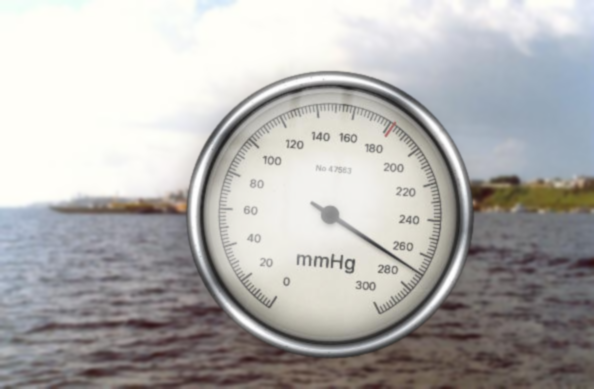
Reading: value=270 unit=mmHg
